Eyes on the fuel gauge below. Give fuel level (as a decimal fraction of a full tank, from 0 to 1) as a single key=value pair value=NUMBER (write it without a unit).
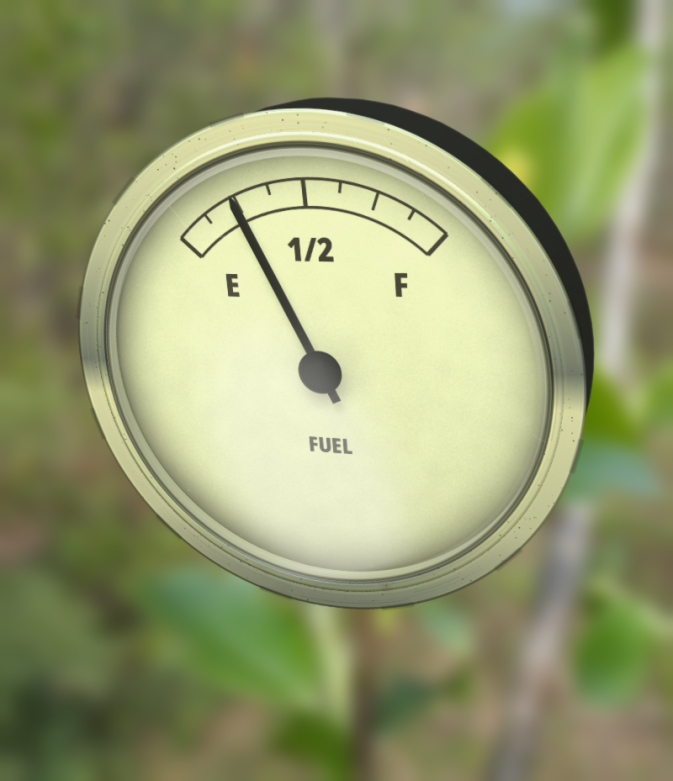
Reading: value=0.25
